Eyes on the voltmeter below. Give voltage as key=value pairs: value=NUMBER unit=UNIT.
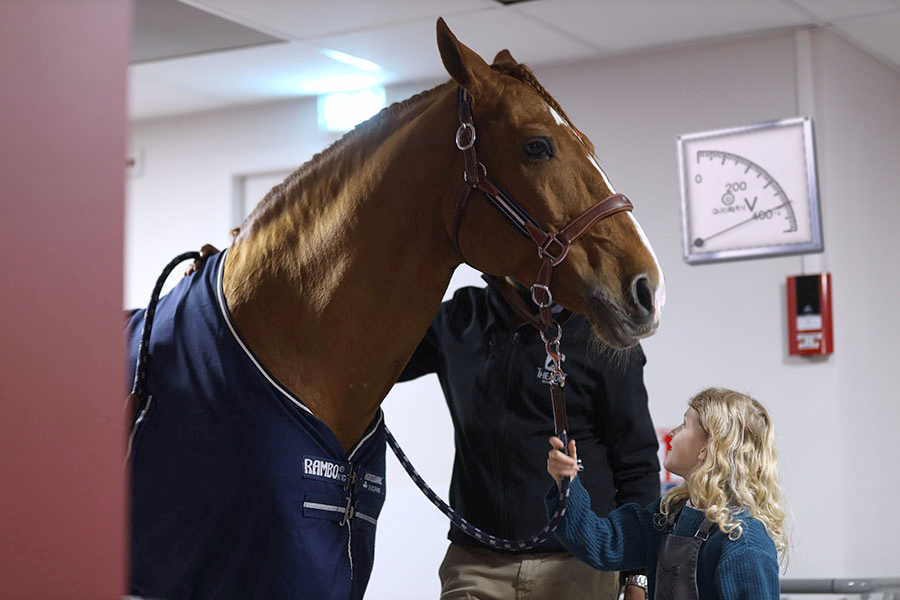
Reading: value=400 unit=V
